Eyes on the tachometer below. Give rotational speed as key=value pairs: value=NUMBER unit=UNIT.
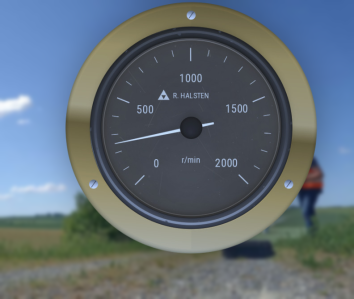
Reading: value=250 unit=rpm
